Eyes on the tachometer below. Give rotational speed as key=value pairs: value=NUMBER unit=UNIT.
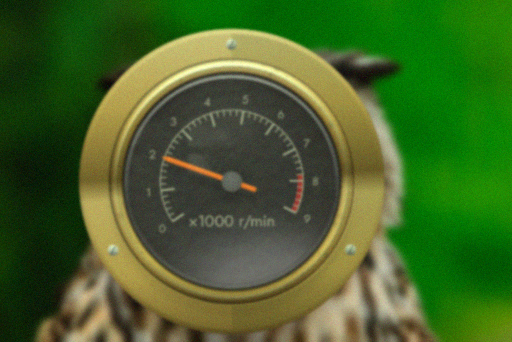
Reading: value=2000 unit=rpm
